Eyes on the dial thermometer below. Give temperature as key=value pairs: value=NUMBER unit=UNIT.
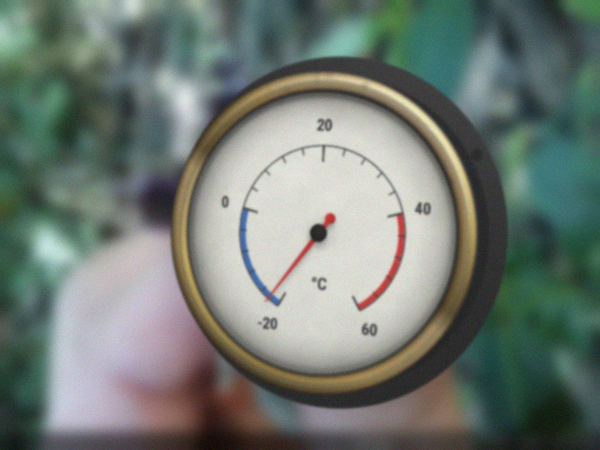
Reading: value=-18 unit=°C
